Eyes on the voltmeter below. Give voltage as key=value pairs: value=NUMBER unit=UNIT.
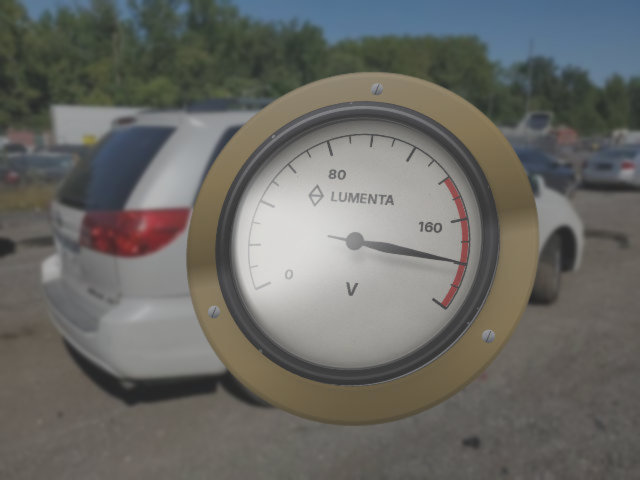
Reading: value=180 unit=V
